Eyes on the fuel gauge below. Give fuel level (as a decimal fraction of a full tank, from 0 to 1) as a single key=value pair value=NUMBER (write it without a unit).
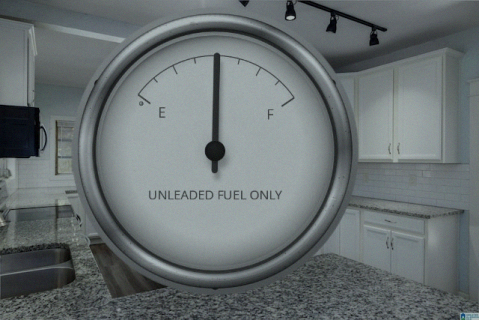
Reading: value=0.5
